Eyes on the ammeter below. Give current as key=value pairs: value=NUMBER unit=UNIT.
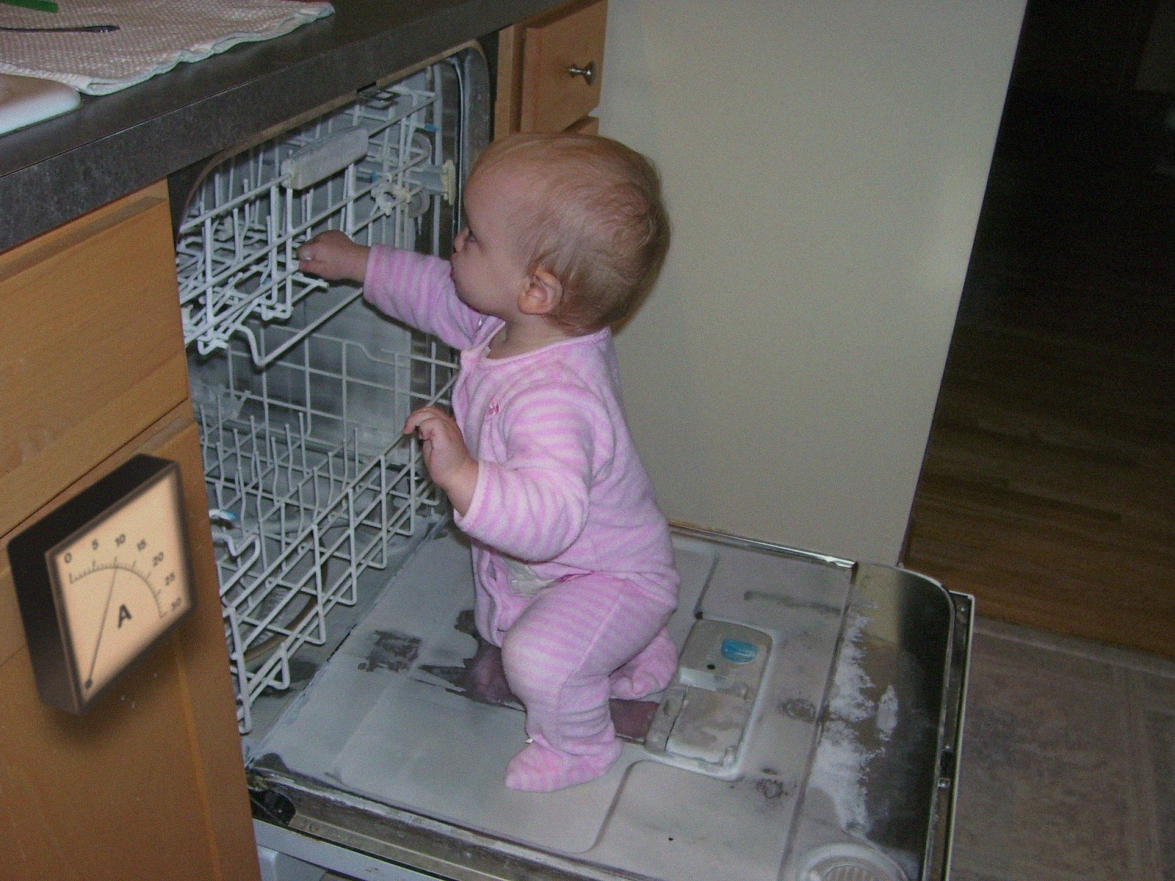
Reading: value=10 unit=A
